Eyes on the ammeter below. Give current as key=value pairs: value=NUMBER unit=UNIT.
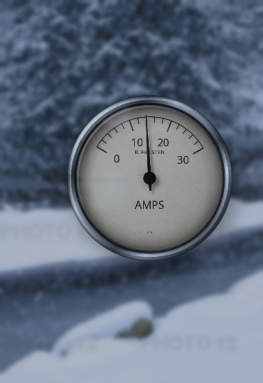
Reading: value=14 unit=A
